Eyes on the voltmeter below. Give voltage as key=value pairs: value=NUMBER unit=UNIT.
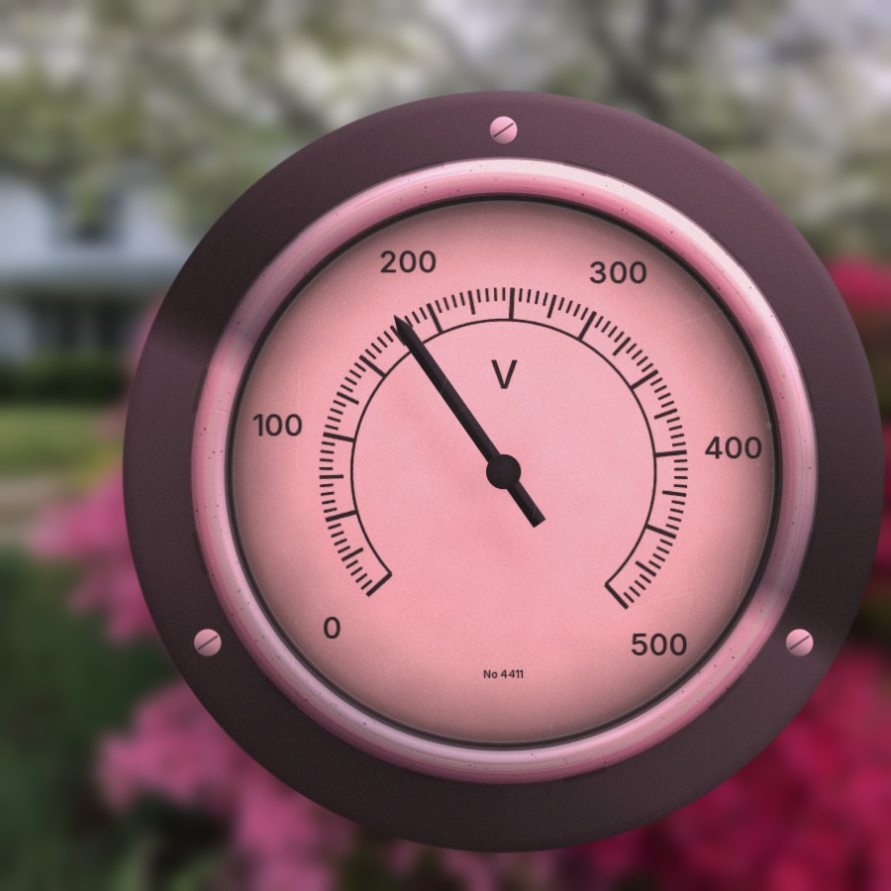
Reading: value=180 unit=V
